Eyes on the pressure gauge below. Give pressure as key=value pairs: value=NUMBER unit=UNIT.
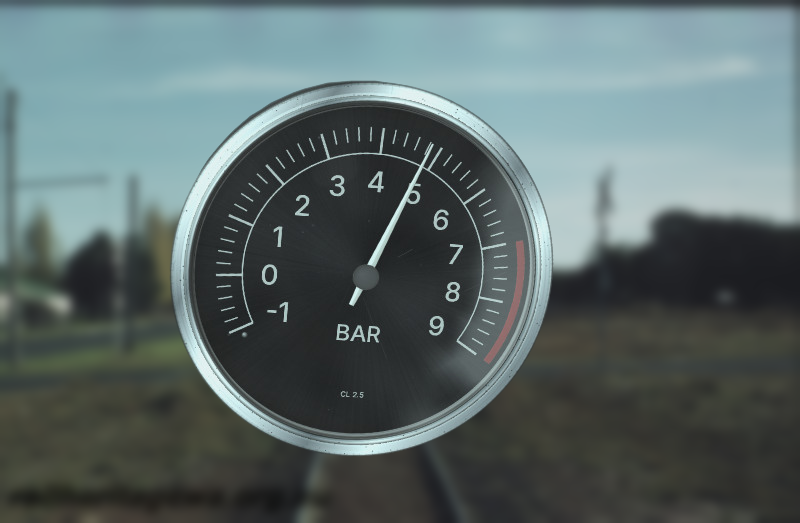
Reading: value=4.8 unit=bar
